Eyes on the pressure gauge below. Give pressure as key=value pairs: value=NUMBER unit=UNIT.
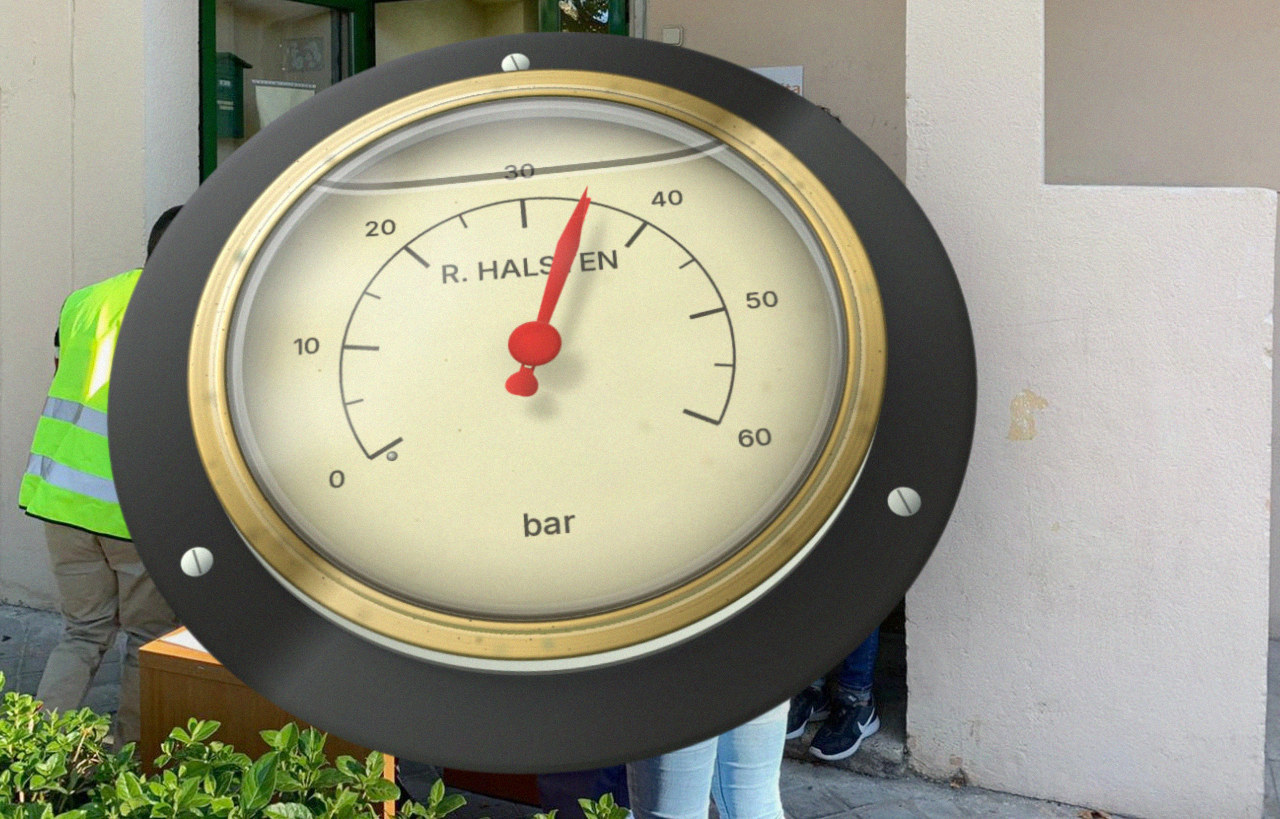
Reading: value=35 unit=bar
